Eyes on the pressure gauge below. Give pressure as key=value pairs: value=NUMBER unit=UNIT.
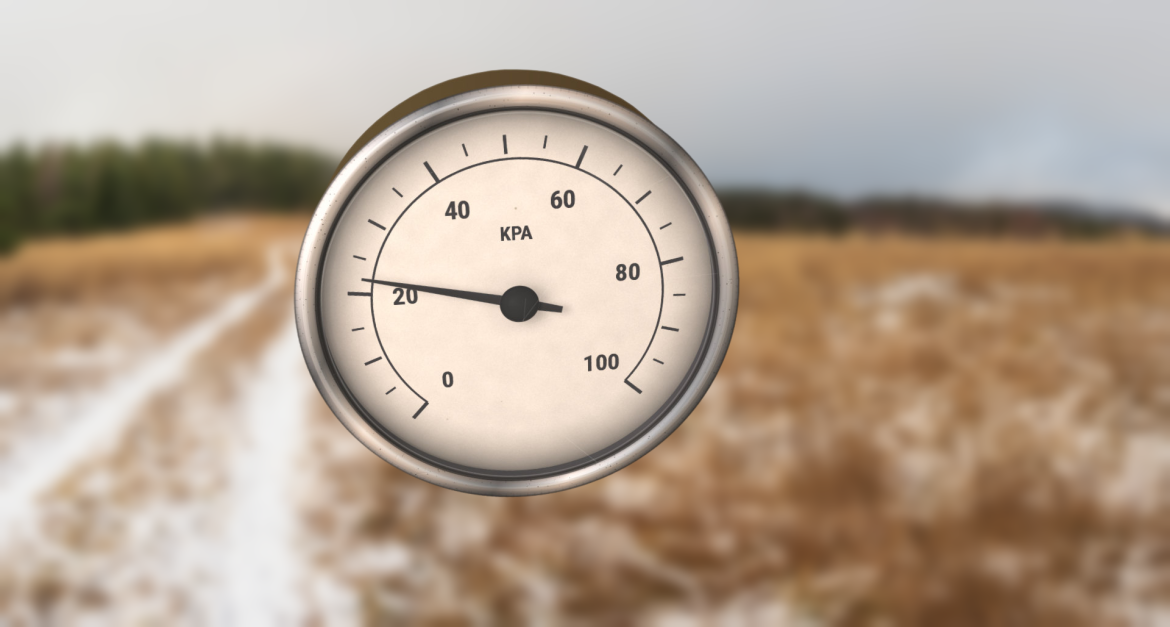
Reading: value=22.5 unit=kPa
